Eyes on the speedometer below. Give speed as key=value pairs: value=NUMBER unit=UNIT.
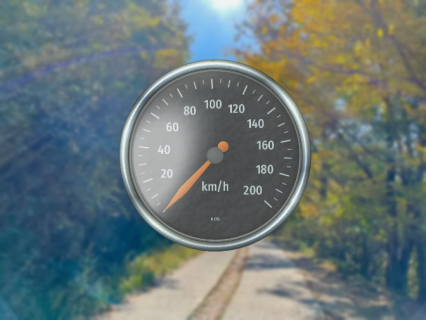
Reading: value=0 unit=km/h
